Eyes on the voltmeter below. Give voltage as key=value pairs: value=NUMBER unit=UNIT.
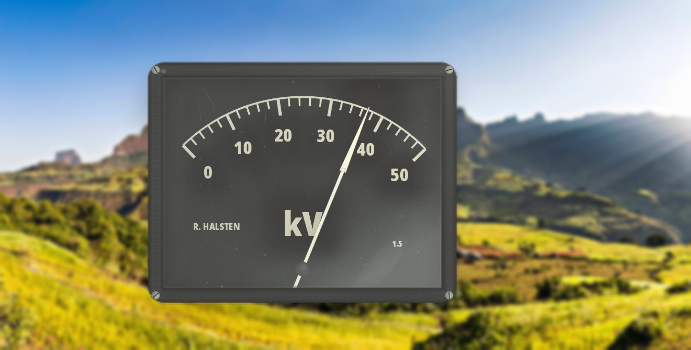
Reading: value=37 unit=kV
